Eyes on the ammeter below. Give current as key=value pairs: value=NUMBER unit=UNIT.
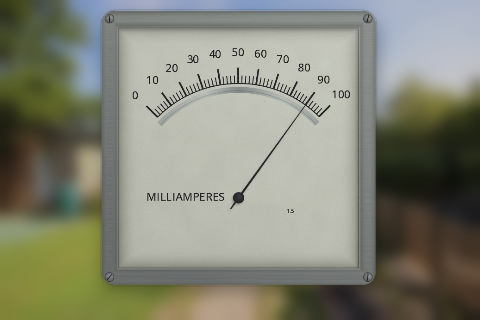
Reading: value=90 unit=mA
